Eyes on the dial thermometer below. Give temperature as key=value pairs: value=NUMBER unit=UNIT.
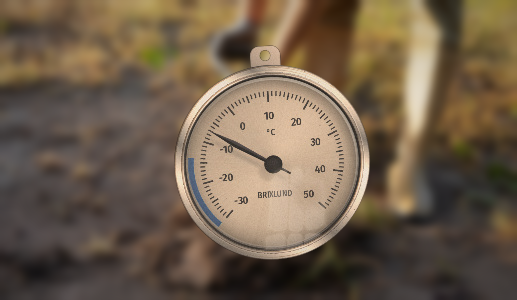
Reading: value=-7 unit=°C
